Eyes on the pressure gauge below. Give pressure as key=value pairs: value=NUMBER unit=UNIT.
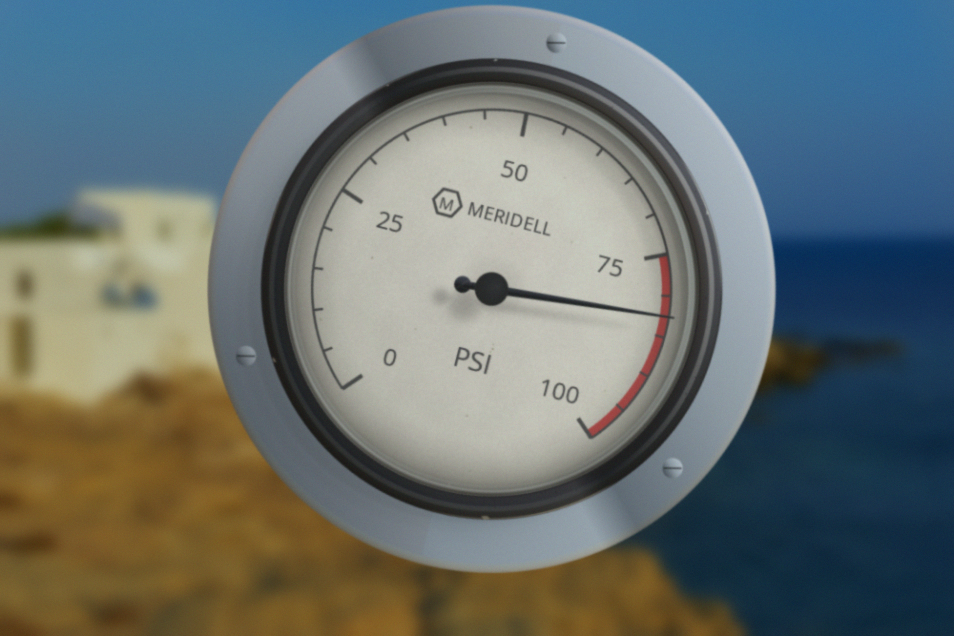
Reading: value=82.5 unit=psi
